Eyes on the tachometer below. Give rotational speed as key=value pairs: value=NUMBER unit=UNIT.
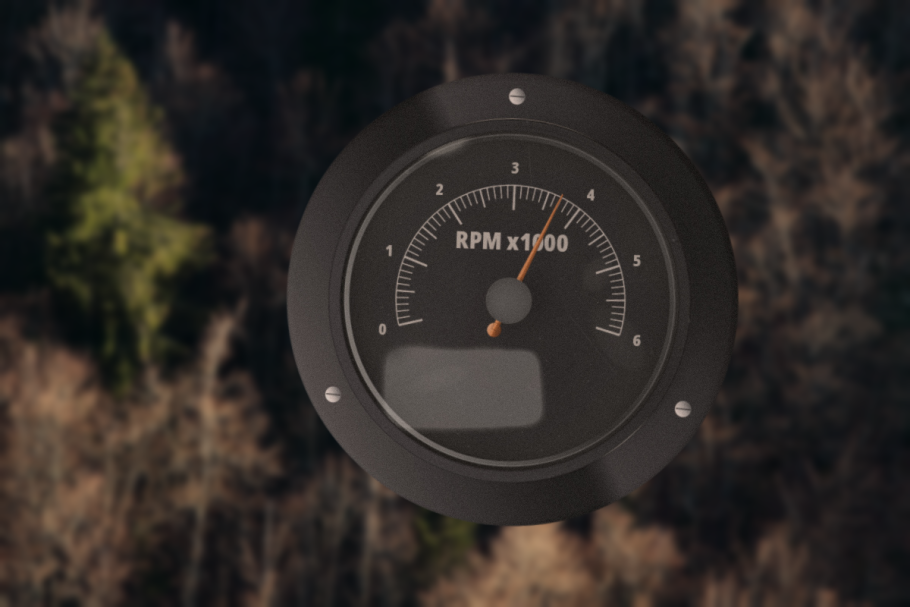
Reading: value=3700 unit=rpm
